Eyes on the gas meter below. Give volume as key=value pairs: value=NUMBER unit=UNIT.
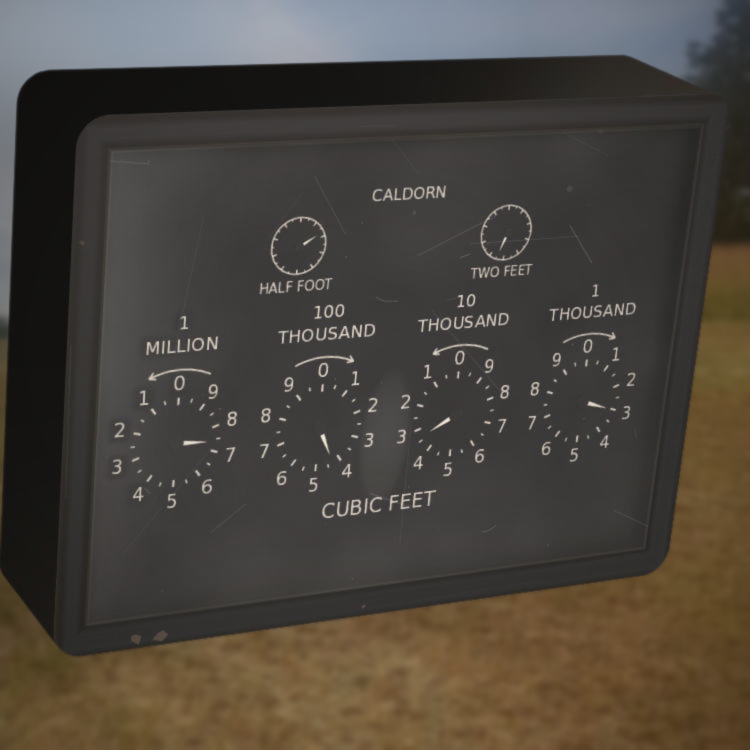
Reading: value=743300 unit=ft³
